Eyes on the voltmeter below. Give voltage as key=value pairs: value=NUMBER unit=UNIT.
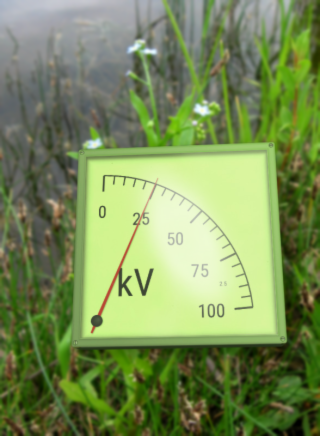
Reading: value=25 unit=kV
